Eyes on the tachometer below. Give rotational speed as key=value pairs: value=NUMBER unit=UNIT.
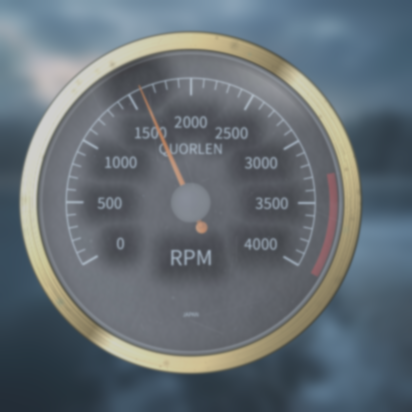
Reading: value=1600 unit=rpm
